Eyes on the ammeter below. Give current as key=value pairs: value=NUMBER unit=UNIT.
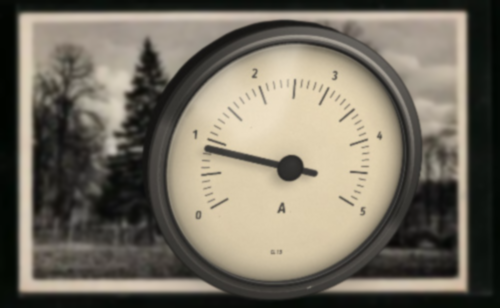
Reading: value=0.9 unit=A
